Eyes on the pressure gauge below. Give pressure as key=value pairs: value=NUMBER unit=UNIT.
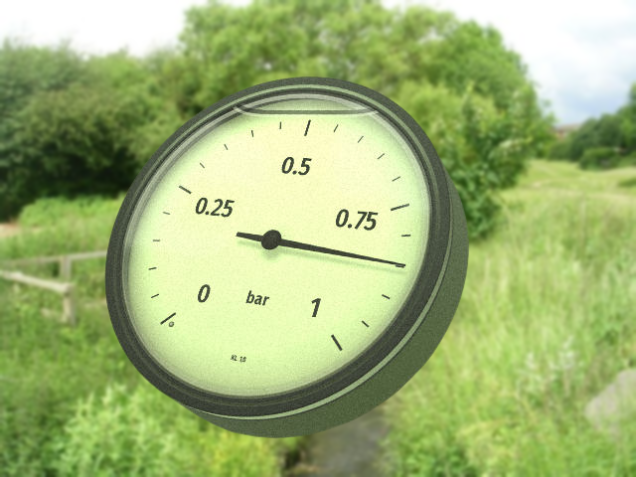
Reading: value=0.85 unit=bar
